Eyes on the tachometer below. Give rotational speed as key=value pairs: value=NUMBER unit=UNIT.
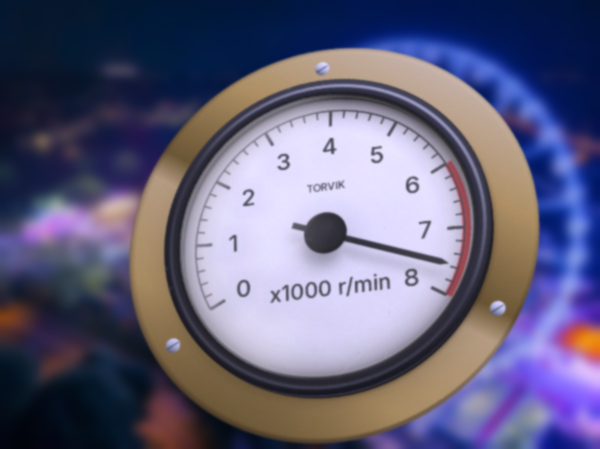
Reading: value=7600 unit=rpm
